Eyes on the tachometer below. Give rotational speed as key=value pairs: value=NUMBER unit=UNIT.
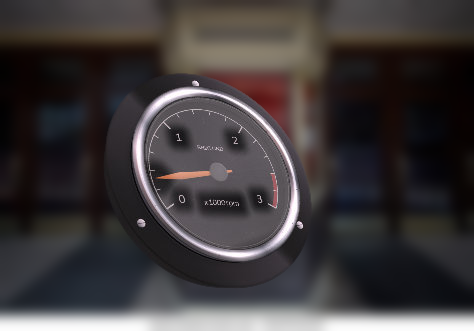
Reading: value=300 unit=rpm
